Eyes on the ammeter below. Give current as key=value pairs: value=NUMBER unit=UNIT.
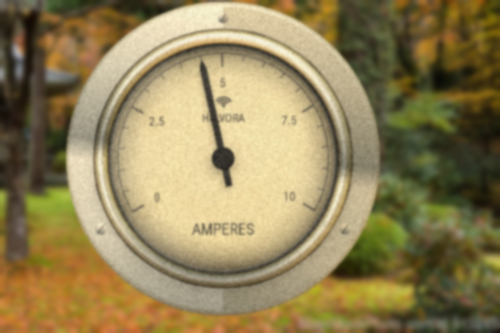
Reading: value=4.5 unit=A
